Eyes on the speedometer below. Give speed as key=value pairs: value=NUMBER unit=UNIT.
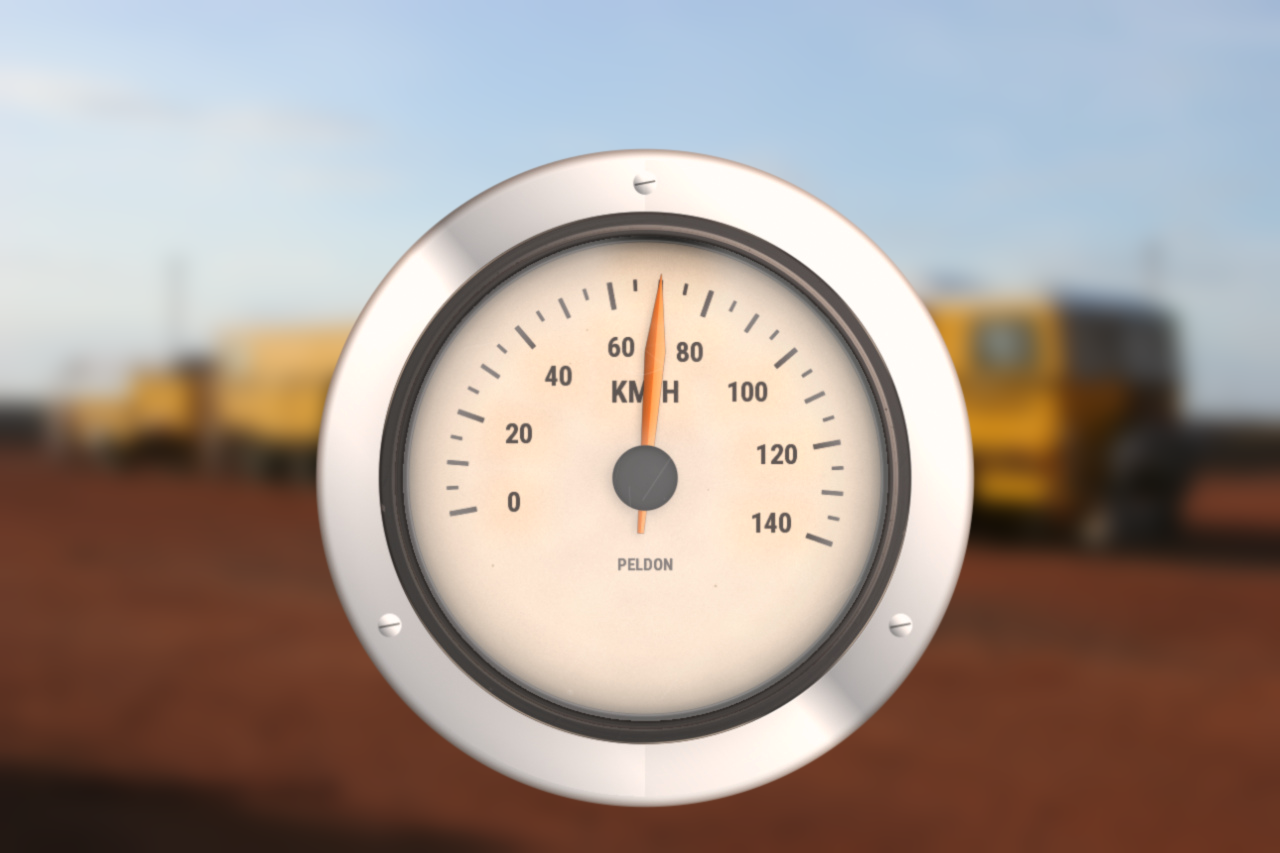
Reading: value=70 unit=km/h
